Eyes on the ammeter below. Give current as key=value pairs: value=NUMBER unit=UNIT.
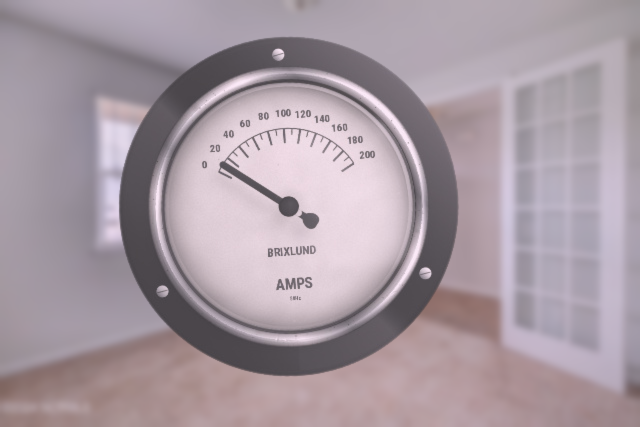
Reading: value=10 unit=A
